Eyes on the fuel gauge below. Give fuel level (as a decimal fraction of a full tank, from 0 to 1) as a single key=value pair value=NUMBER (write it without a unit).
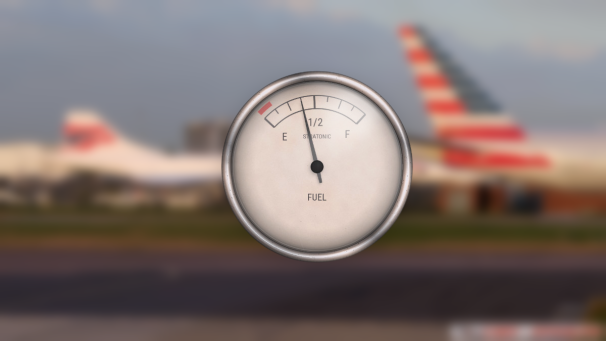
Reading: value=0.375
